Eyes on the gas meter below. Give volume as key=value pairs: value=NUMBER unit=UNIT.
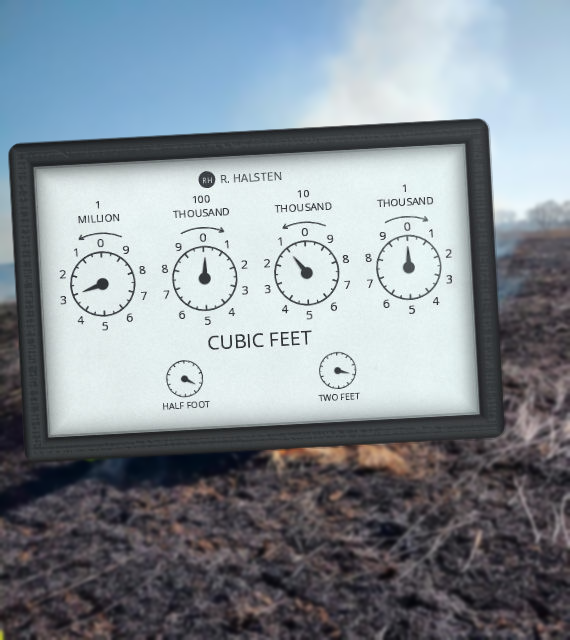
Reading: value=301000 unit=ft³
